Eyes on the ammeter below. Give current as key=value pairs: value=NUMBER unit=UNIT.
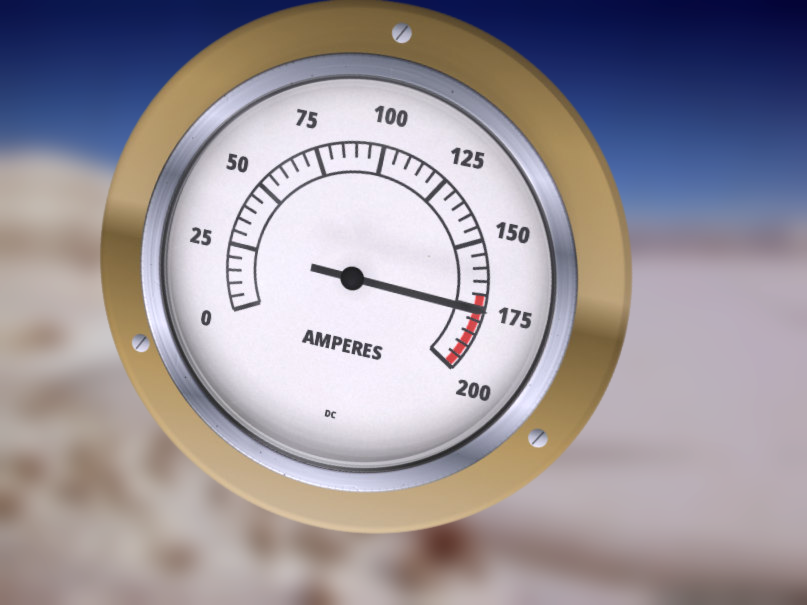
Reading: value=175 unit=A
